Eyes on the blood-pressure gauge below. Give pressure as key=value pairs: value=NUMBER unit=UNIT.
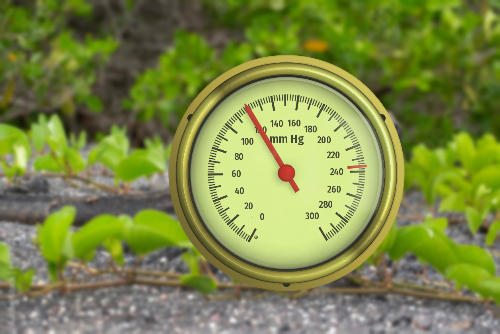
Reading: value=120 unit=mmHg
